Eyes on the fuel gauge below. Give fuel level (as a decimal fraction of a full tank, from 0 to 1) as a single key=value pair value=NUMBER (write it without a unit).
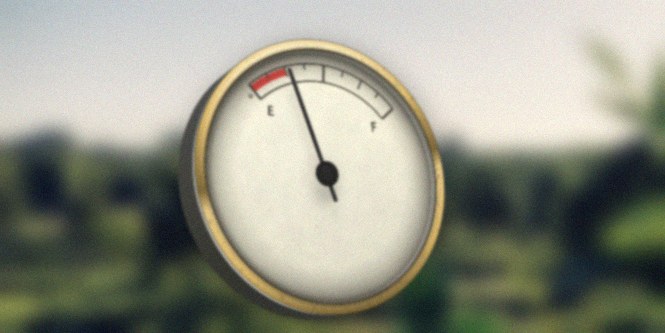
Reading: value=0.25
